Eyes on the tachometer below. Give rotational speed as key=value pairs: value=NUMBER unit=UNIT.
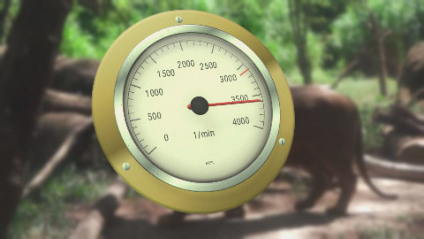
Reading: value=3600 unit=rpm
